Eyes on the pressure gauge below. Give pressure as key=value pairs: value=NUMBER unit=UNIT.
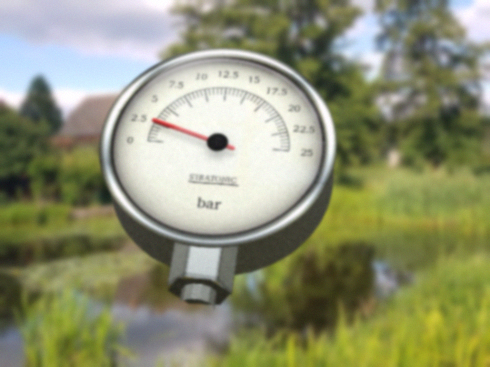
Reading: value=2.5 unit=bar
